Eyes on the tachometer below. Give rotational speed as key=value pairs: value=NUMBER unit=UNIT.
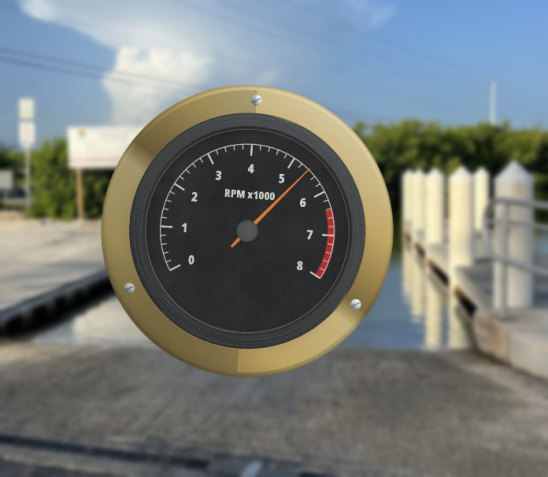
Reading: value=5400 unit=rpm
